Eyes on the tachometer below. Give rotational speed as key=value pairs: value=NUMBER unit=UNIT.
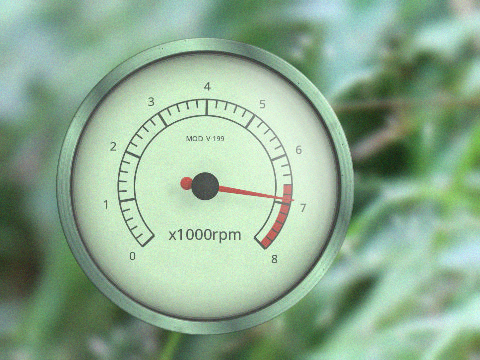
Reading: value=6900 unit=rpm
